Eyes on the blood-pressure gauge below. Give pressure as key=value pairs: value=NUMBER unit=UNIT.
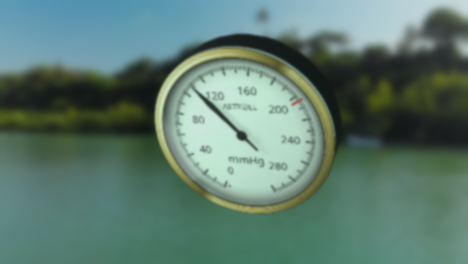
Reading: value=110 unit=mmHg
